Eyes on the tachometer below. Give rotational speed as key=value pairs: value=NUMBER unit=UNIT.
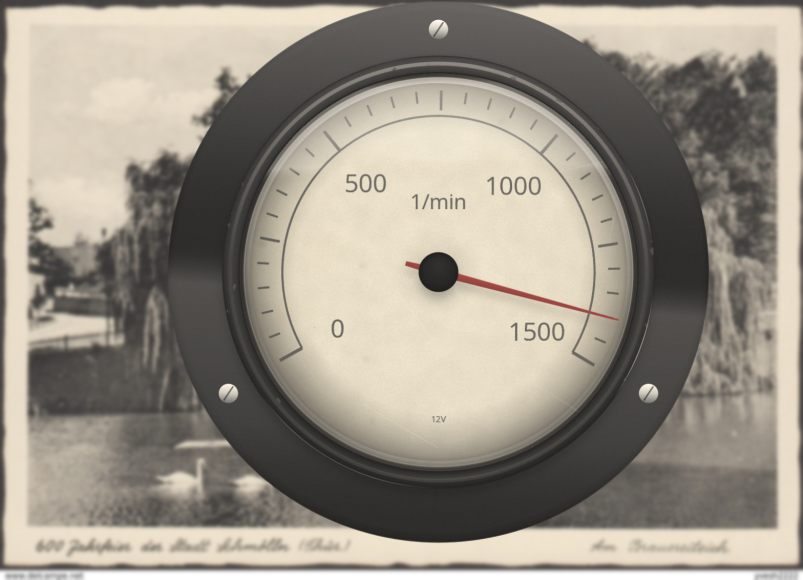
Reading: value=1400 unit=rpm
